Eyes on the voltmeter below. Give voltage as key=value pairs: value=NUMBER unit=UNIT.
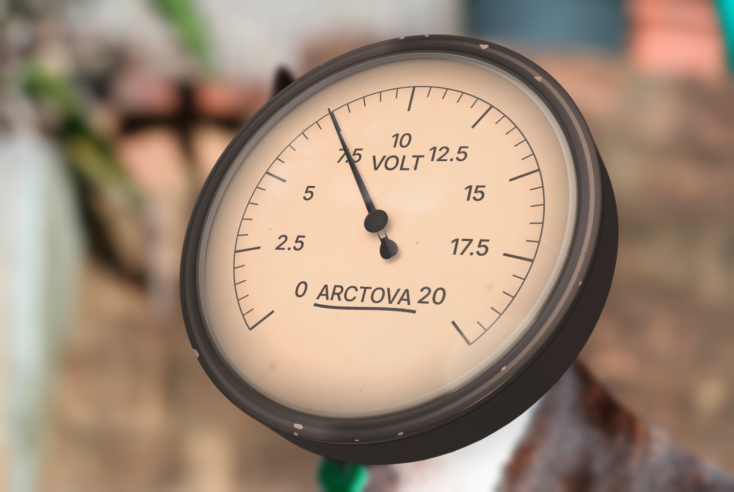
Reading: value=7.5 unit=V
